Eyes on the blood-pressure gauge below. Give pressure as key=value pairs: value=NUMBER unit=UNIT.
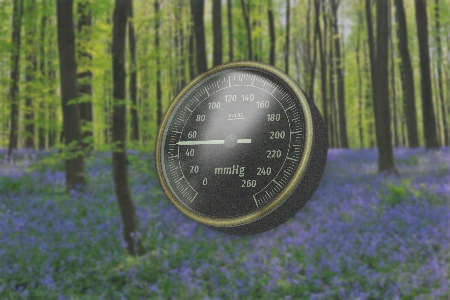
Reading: value=50 unit=mmHg
